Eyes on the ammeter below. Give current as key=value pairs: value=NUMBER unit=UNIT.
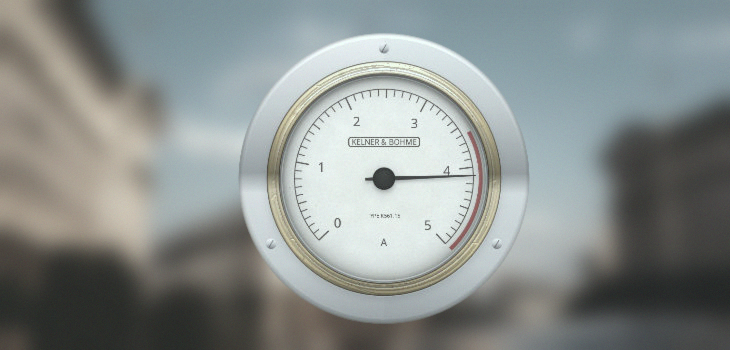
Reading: value=4.1 unit=A
